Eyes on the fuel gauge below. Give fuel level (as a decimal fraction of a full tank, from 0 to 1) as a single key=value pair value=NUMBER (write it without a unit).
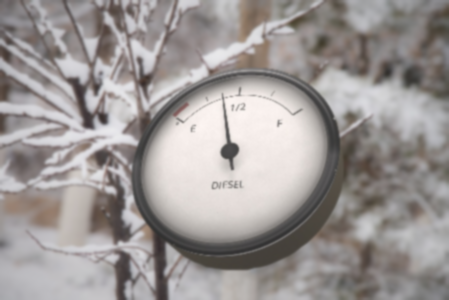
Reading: value=0.375
